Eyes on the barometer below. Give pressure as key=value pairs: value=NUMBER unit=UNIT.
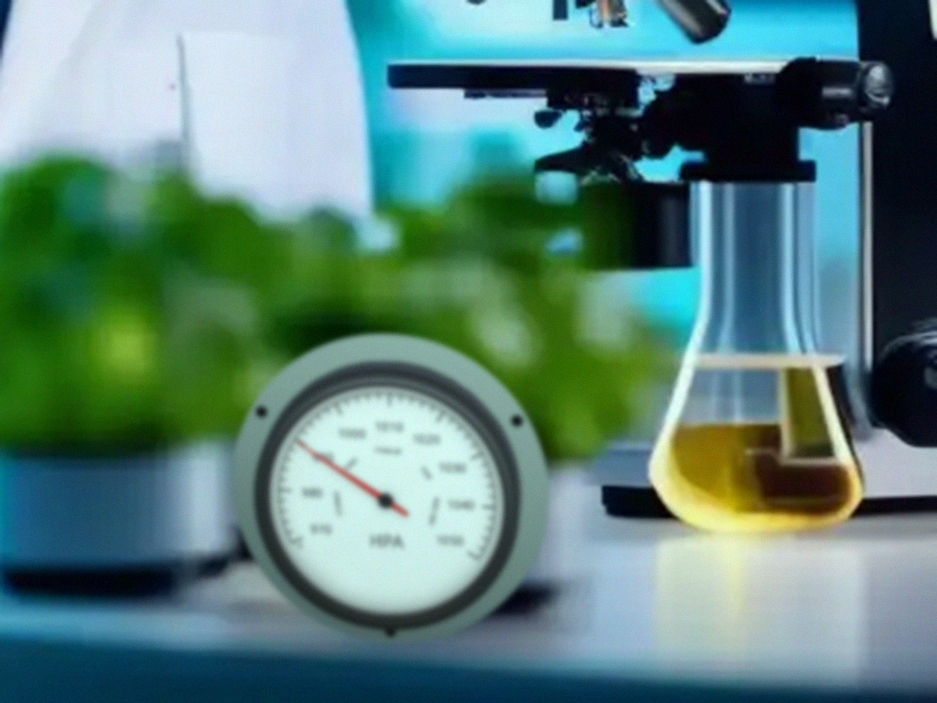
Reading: value=990 unit=hPa
